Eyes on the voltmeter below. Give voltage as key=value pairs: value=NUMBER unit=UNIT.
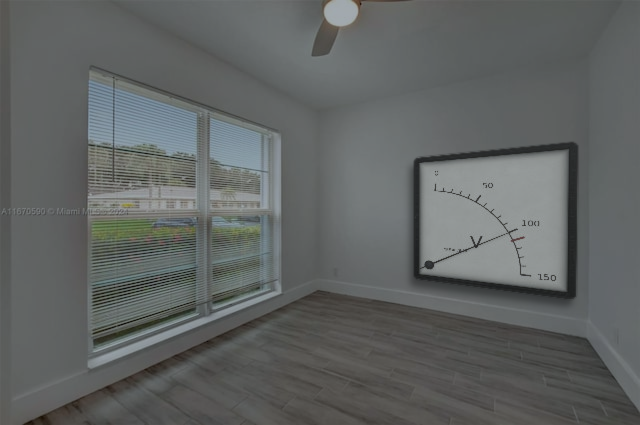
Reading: value=100 unit=V
